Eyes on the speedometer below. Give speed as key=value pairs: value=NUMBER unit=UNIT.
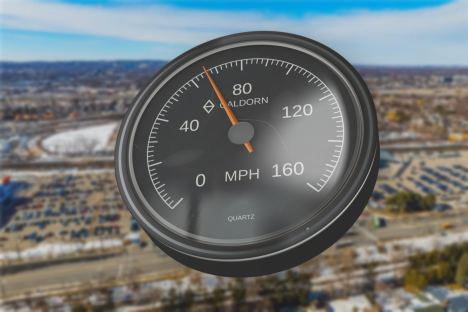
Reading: value=66 unit=mph
